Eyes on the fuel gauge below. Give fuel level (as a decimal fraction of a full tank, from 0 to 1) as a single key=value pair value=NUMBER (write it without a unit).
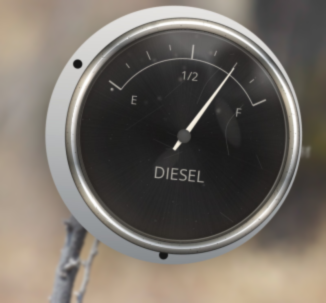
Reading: value=0.75
